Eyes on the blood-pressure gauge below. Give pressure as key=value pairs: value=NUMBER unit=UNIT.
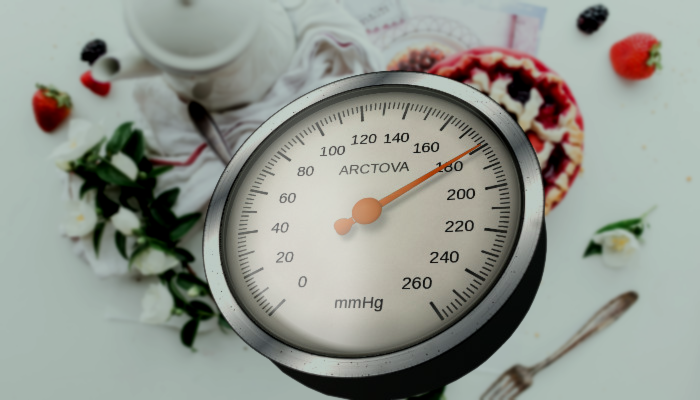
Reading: value=180 unit=mmHg
